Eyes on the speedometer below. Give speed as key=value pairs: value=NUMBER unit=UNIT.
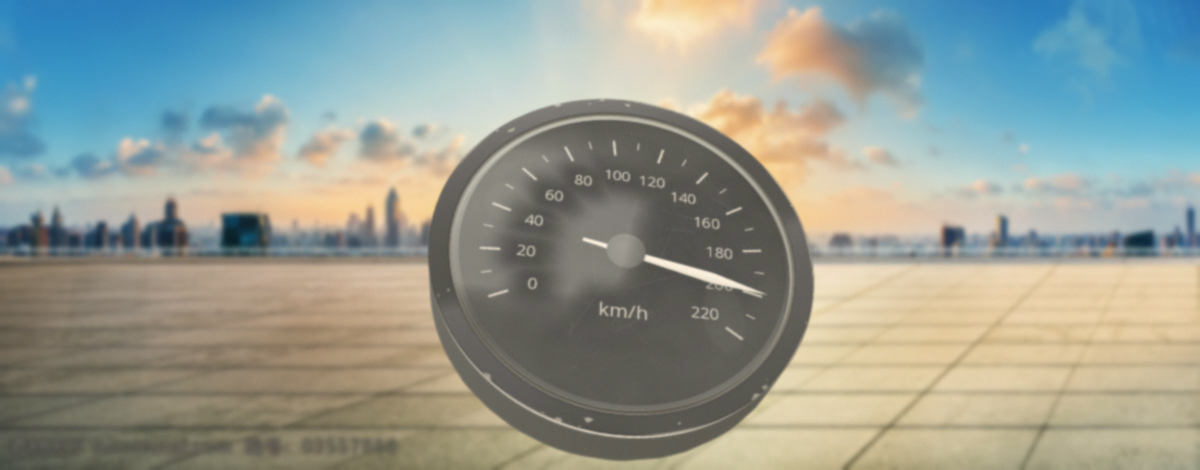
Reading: value=200 unit=km/h
